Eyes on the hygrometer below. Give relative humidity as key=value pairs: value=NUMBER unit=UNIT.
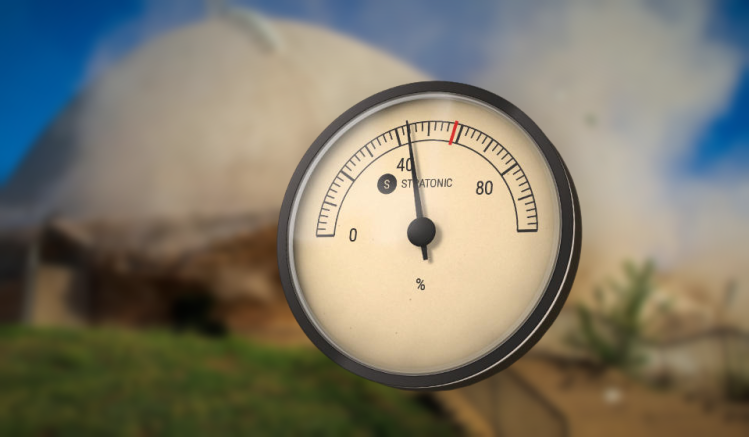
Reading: value=44 unit=%
